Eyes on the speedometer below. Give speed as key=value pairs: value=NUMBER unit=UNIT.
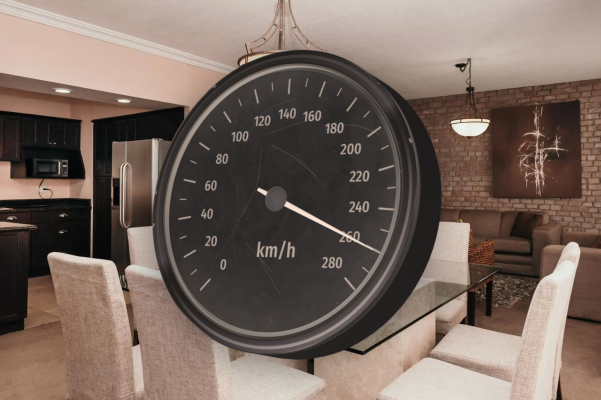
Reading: value=260 unit=km/h
